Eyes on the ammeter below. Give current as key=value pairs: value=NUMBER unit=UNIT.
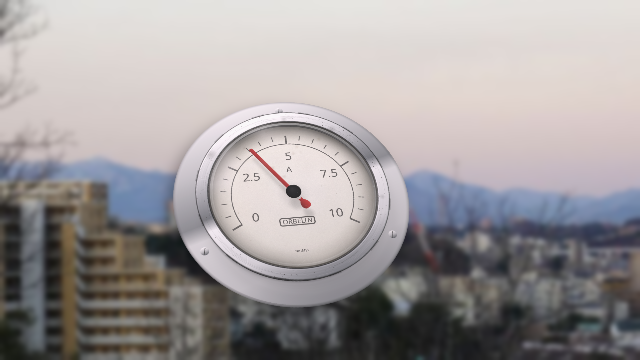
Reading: value=3.5 unit=A
